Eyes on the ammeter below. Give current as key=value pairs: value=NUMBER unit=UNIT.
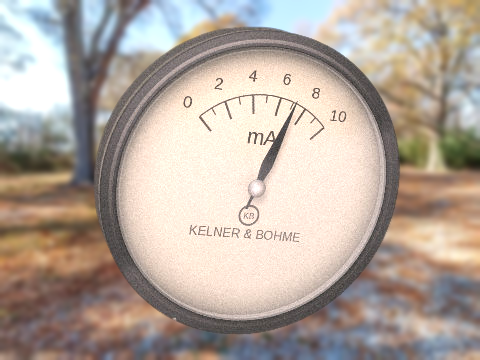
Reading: value=7 unit=mA
